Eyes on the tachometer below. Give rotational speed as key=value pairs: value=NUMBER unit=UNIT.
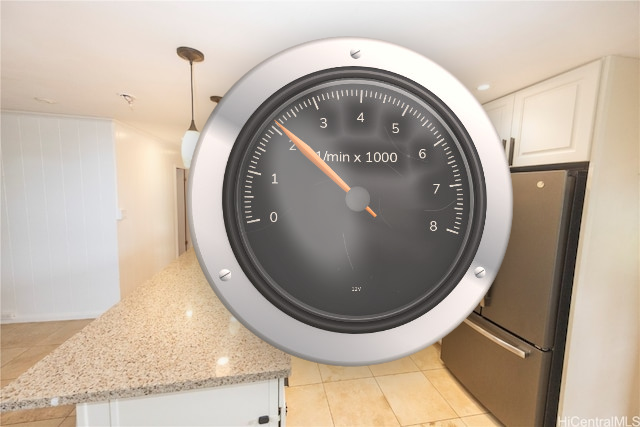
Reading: value=2100 unit=rpm
